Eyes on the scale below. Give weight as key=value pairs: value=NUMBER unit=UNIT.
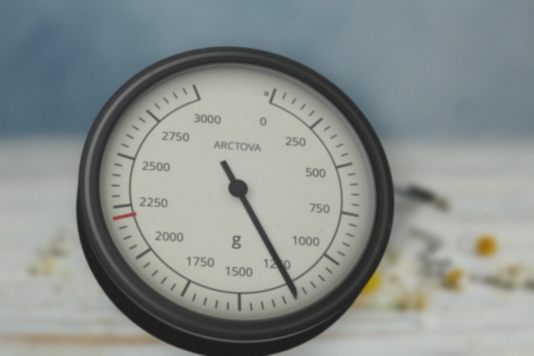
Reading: value=1250 unit=g
